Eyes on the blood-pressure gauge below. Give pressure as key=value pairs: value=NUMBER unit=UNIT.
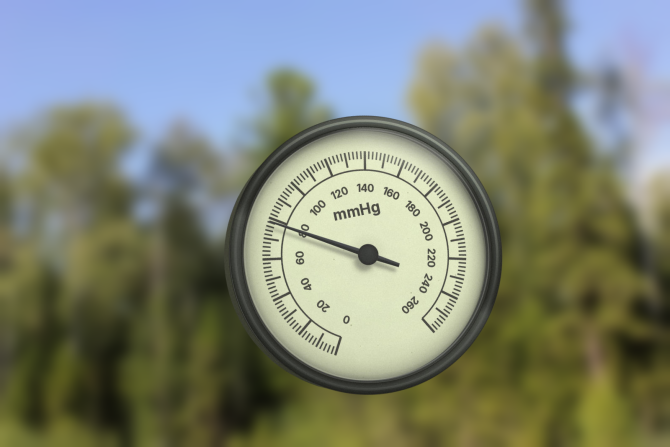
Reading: value=78 unit=mmHg
